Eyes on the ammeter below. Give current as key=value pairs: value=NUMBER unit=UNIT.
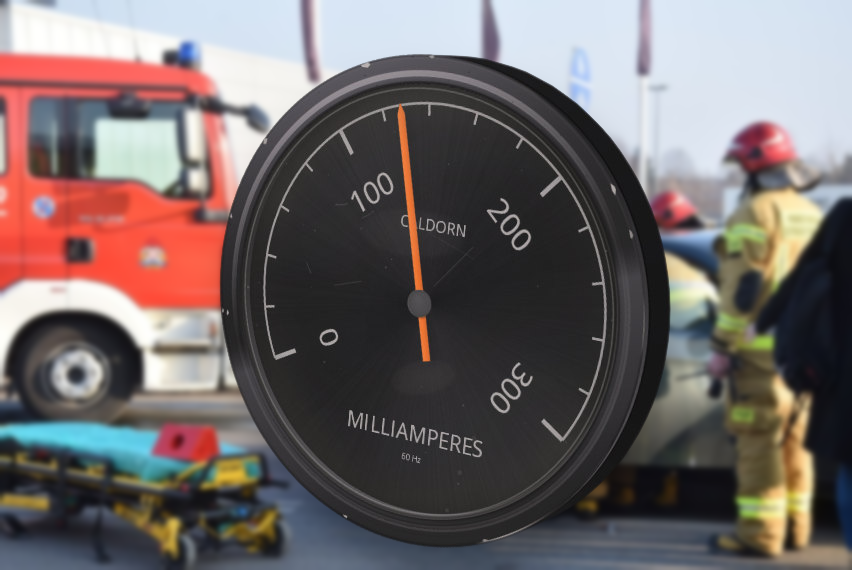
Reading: value=130 unit=mA
